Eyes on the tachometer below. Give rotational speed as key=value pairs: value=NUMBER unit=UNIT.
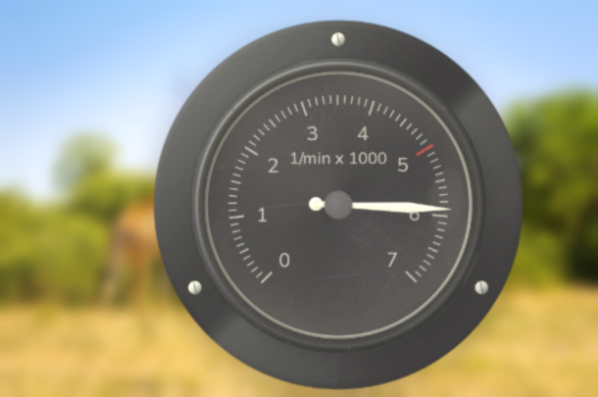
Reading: value=5900 unit=rpm
